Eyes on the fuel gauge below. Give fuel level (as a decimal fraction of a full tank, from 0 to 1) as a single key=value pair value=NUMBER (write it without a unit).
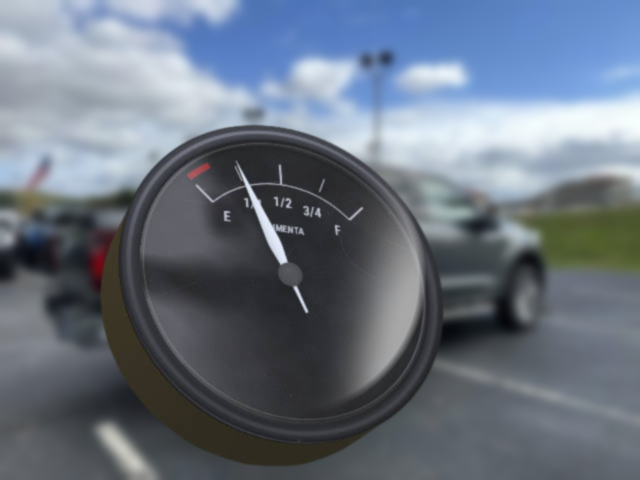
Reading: value=0.25
